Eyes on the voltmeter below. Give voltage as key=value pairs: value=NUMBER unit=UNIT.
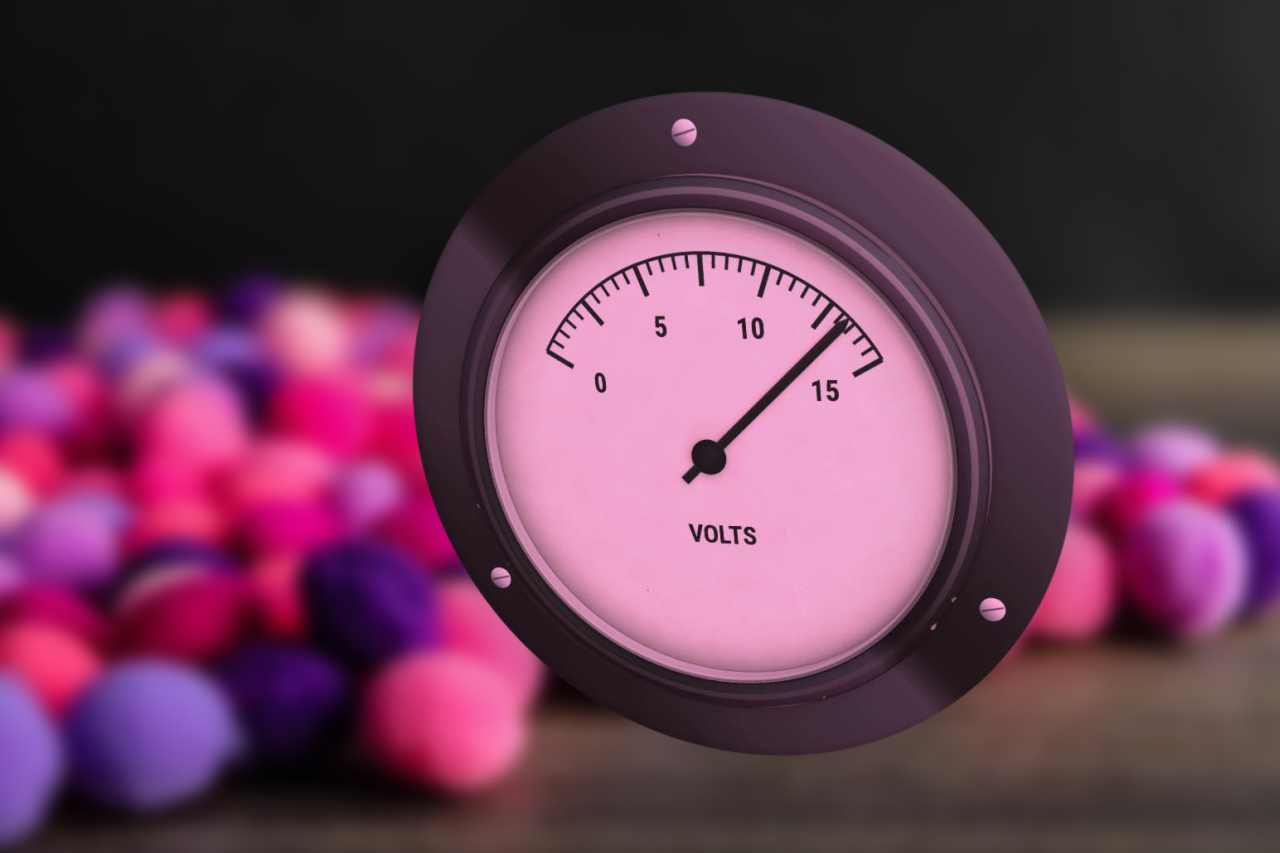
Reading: value=13.25 unit=V
